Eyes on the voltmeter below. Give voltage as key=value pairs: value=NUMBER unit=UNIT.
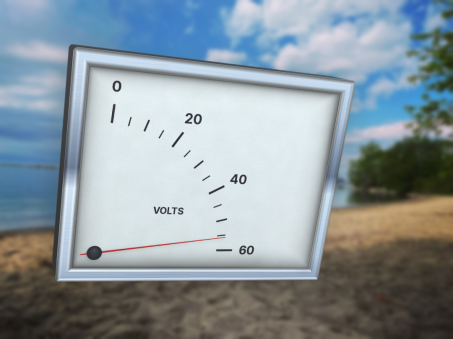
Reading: value=55 unit=V
